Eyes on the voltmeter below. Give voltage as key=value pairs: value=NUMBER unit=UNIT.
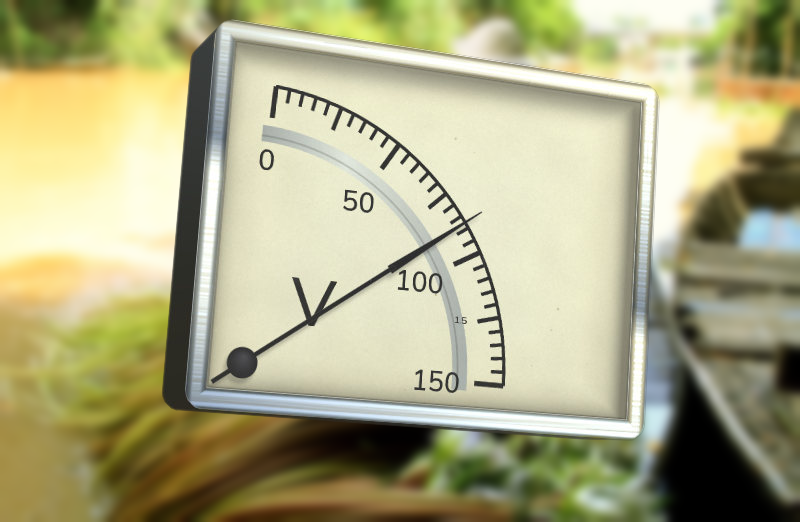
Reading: value=87.5 unit=V
